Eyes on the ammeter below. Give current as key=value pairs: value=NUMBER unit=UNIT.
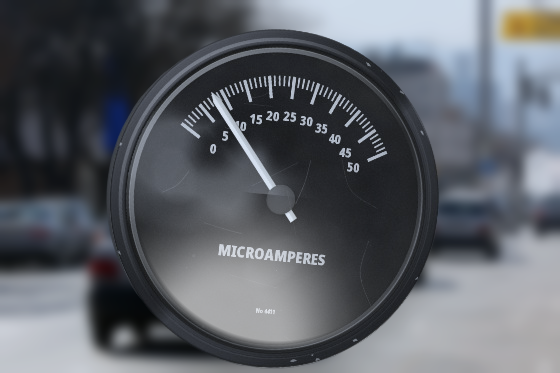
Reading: value=8 unit=µA
